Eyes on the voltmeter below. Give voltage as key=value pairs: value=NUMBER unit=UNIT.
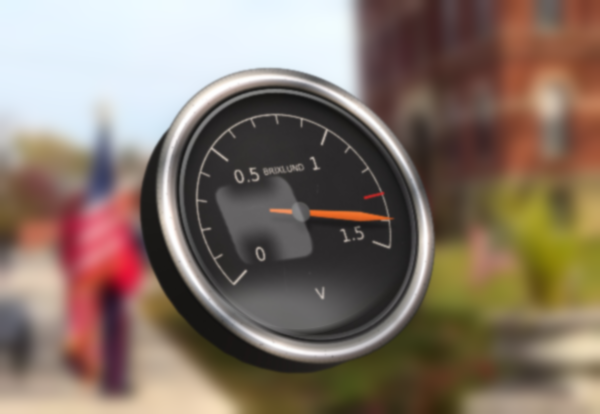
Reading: value=1.4 unit=V
